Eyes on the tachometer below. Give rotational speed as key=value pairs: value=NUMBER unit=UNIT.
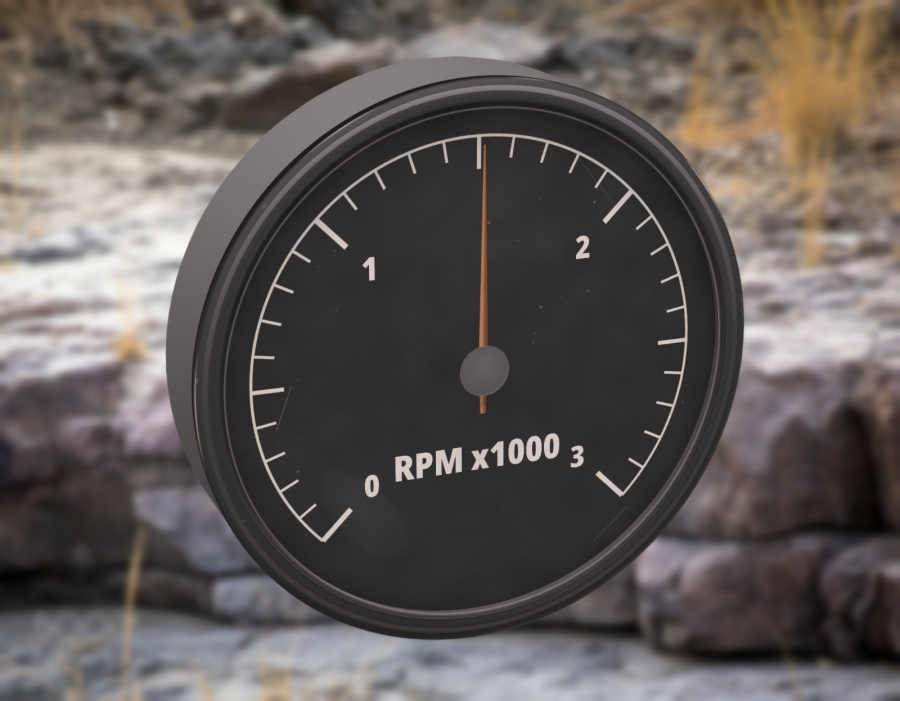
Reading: value=1500 unit=rpm
